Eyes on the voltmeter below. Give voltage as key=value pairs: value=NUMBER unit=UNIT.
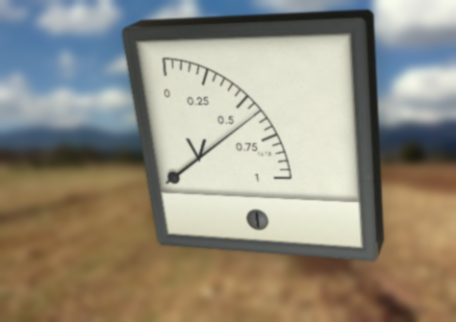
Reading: value=0.6 unit=V
